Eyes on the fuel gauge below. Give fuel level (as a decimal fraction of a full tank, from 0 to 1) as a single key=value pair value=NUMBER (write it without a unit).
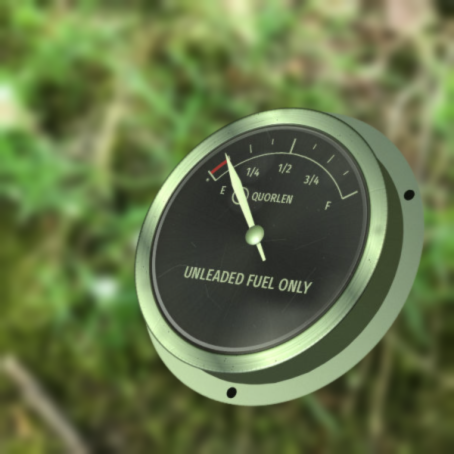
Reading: value=0.125
